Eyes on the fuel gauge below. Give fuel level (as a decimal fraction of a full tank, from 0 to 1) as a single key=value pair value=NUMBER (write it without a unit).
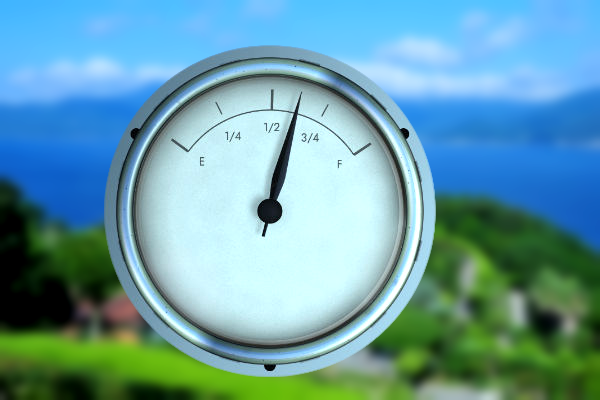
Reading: value=0.625
